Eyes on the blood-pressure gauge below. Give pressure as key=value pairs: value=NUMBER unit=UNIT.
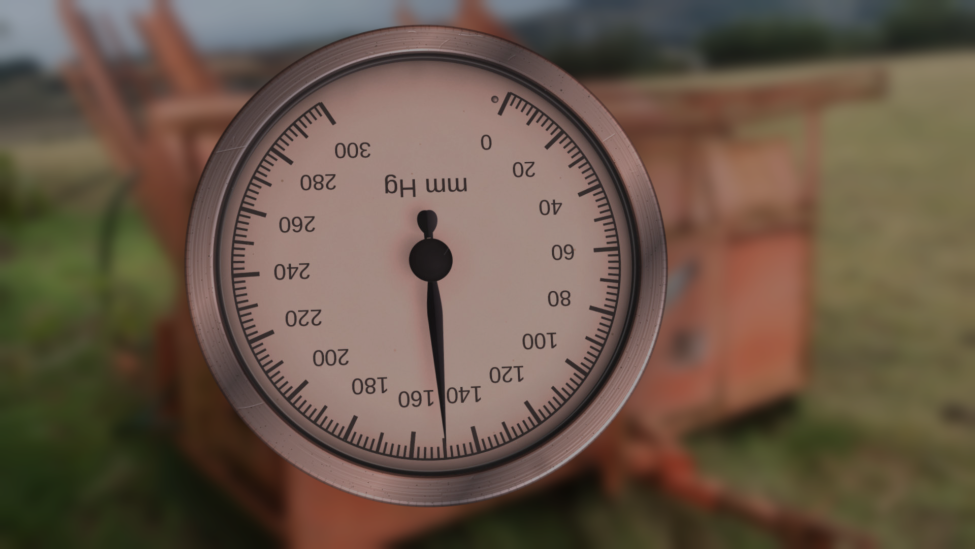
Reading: value=150 unit=mmHg
